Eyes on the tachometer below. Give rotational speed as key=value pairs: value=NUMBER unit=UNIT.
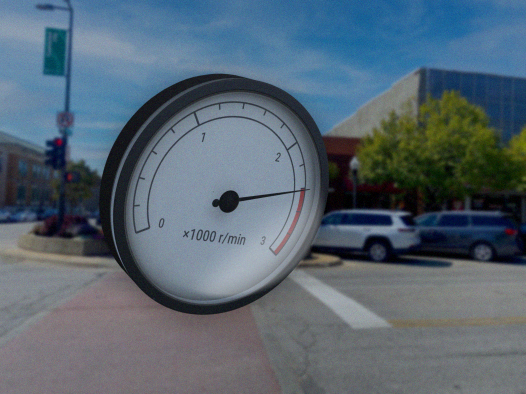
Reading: value=2400 unit=rpm
